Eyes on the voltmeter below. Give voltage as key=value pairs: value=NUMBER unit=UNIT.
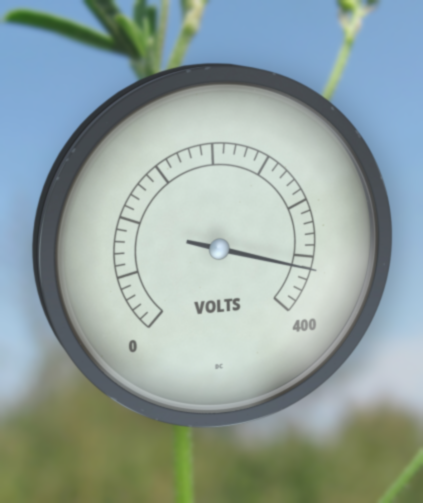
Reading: value=360 unit=V
